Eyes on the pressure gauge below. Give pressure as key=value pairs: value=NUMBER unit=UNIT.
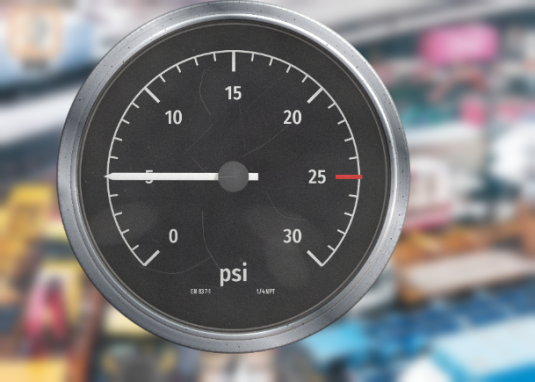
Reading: value=5 unit=psi
